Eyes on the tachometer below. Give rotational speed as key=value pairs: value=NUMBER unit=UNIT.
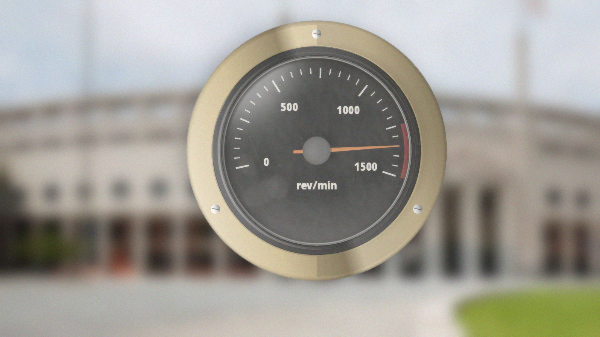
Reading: value=1350 unit=rpm
